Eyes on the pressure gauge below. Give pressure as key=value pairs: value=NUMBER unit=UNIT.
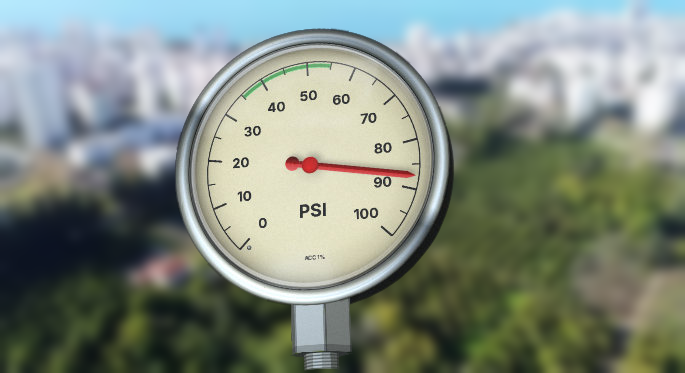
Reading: value=87.5 unit=psi
